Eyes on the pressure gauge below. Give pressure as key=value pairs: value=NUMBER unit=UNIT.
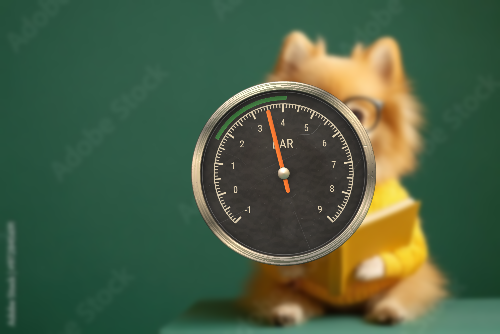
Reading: value=3.5 unit=bar
